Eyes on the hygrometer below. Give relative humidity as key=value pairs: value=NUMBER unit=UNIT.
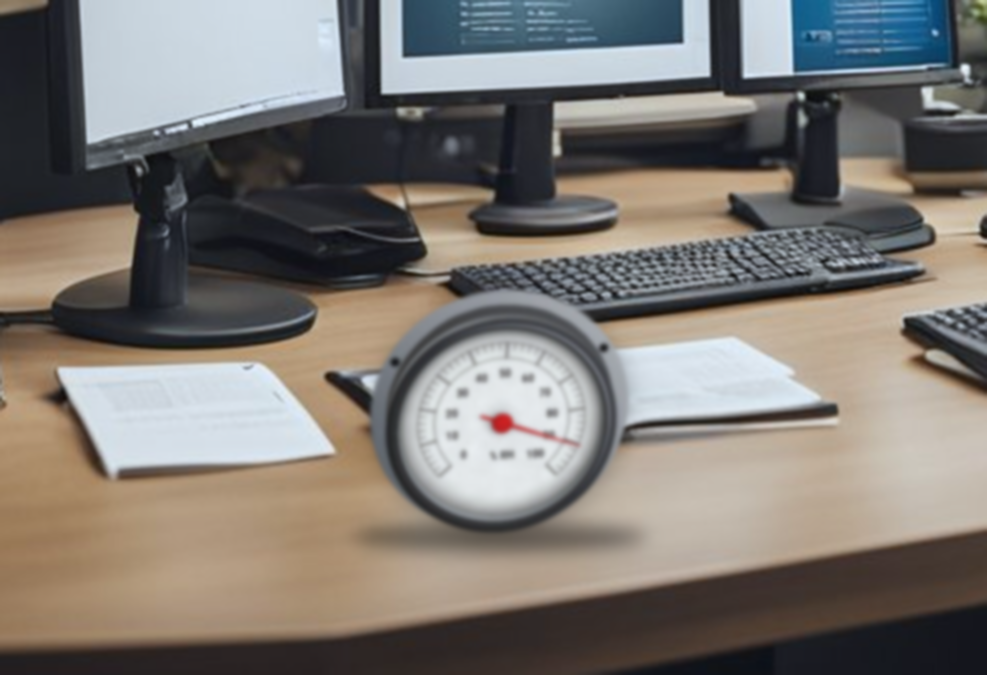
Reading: value=90 unit=%
